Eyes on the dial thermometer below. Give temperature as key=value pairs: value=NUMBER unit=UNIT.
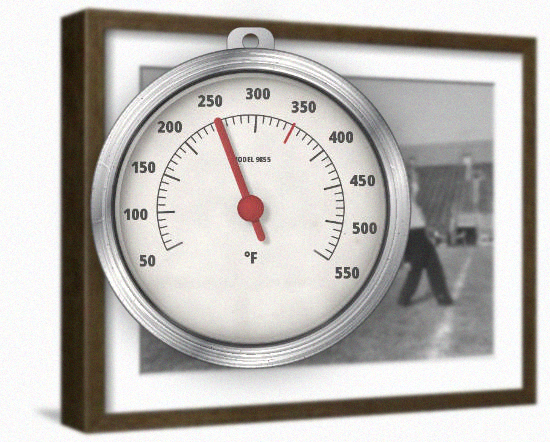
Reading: value=250 unit=°F
